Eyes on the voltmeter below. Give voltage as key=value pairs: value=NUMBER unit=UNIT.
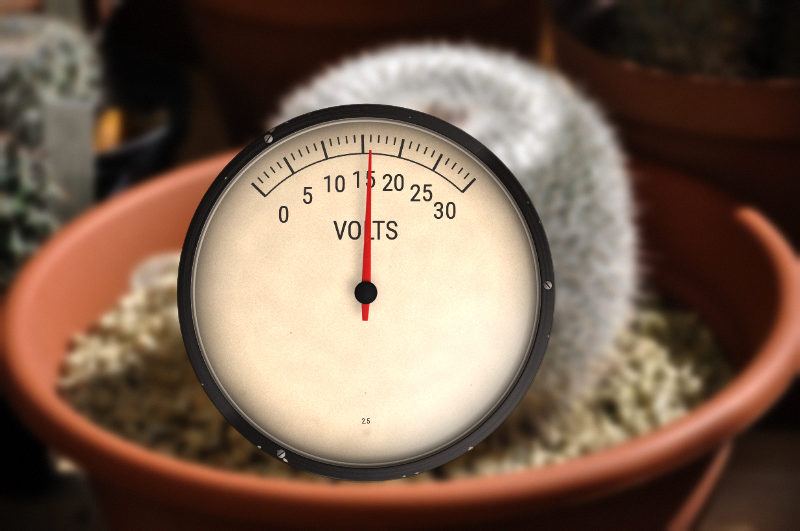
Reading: value=16 unit=V
